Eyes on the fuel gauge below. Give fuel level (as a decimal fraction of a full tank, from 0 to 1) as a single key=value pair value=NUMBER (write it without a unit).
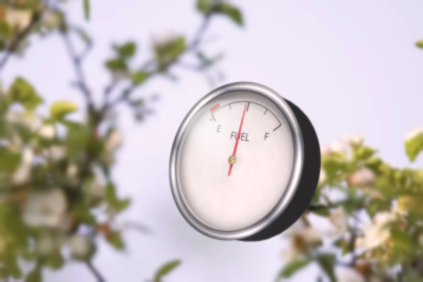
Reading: value=0.5
